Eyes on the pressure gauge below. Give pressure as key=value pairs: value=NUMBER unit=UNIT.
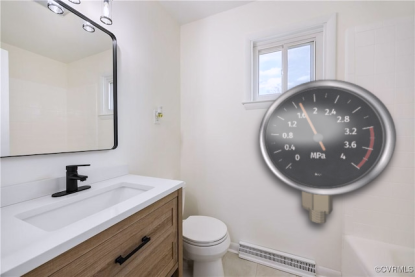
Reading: value=1.7 unit=MPa
